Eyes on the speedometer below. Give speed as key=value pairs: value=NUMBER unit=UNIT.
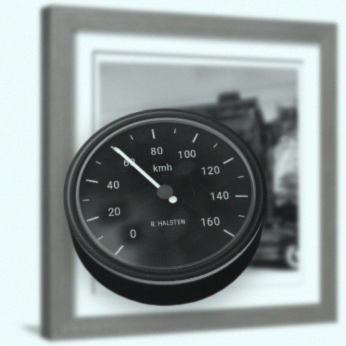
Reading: value=60 unit=km/h
